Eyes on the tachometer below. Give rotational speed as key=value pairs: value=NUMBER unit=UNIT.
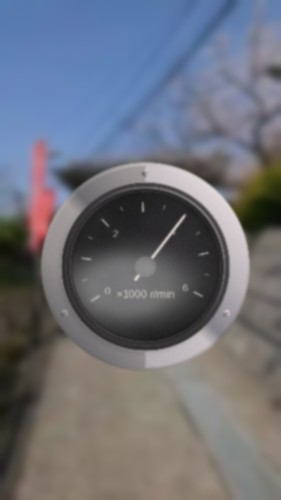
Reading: value=4000 unit=rpm
